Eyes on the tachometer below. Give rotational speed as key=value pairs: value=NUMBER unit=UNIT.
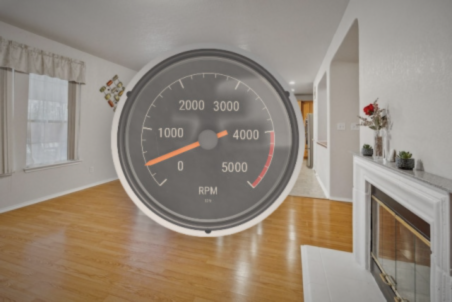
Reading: value=400 unit=rpm
